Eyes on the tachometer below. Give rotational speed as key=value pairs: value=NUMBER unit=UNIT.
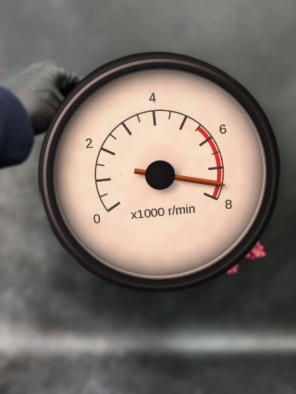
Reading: value=7500 unit=rpm
